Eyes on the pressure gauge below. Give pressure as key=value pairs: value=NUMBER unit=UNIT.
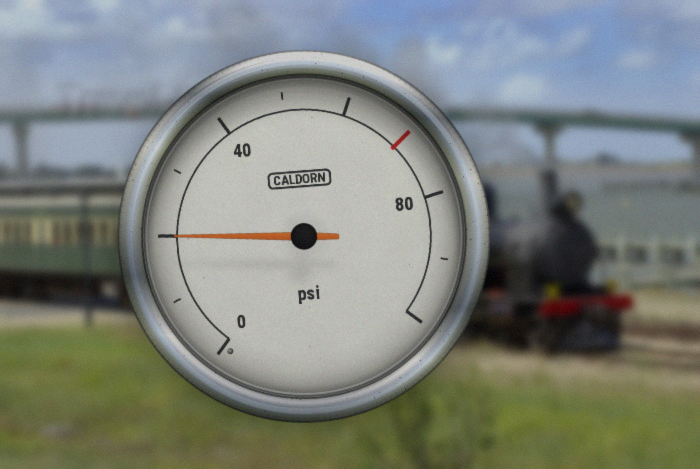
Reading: value=20 unit=psi
